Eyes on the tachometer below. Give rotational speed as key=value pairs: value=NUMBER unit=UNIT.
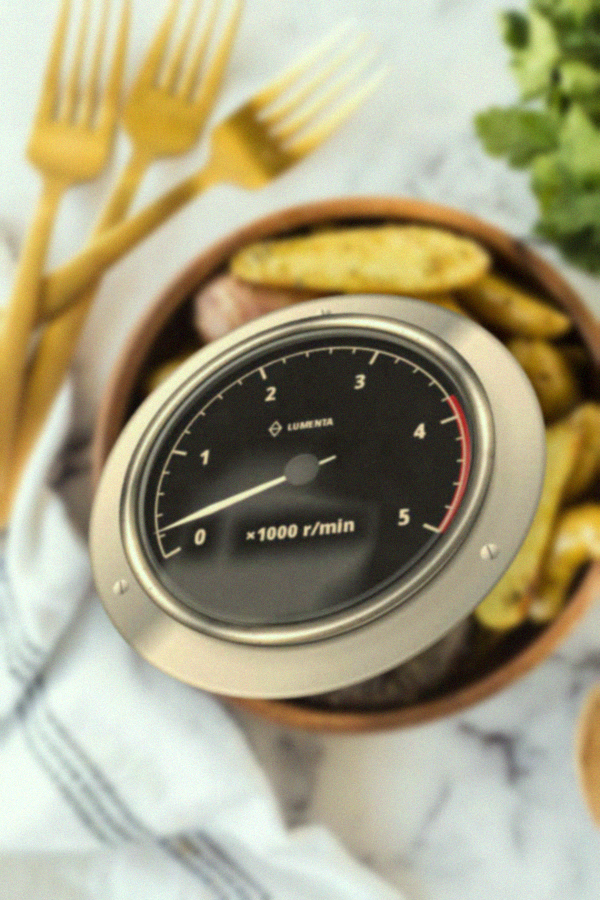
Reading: value=200 unit=rpm
